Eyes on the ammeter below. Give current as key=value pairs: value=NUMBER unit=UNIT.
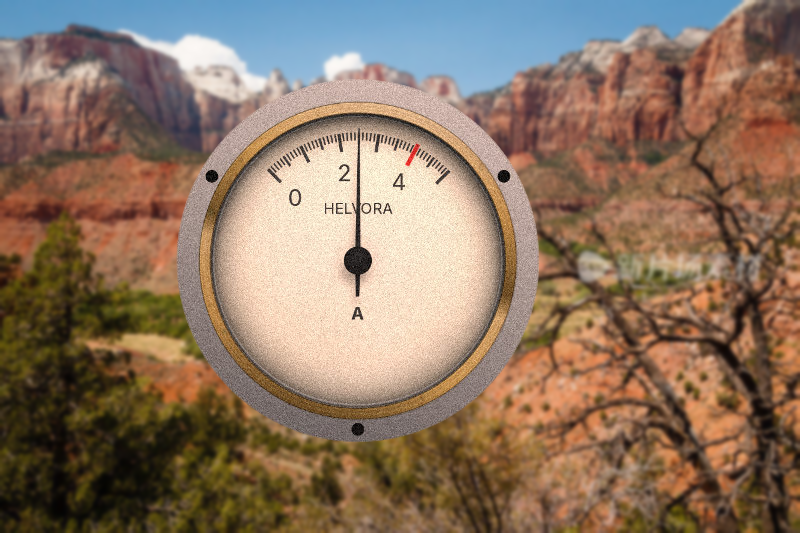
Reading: value=2.5 unit=A
